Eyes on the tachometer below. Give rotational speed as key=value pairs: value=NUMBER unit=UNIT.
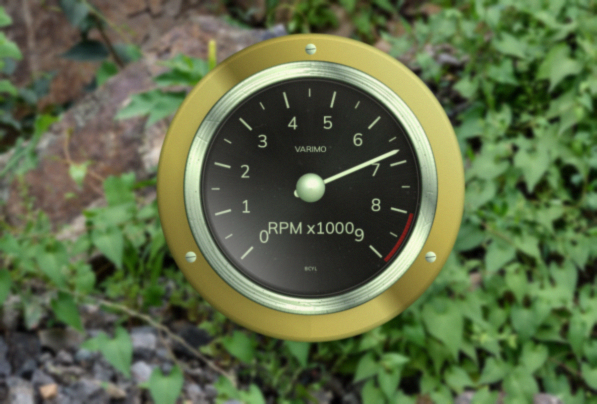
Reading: value=6750 unit=rpm
